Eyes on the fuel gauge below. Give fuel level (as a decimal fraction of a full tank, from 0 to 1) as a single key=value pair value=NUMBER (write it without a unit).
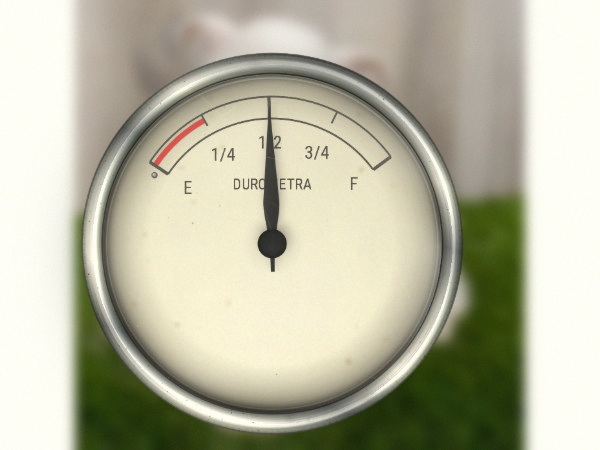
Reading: value=0.5
